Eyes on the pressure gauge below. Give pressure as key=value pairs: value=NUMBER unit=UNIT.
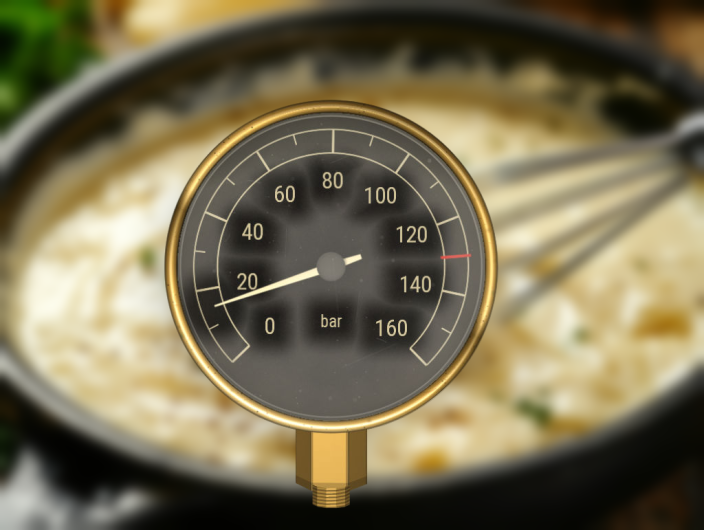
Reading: value=15 unit=bar
